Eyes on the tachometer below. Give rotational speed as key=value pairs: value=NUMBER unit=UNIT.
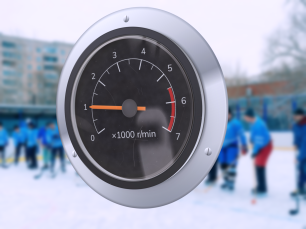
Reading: value=1000 unit=rpm
